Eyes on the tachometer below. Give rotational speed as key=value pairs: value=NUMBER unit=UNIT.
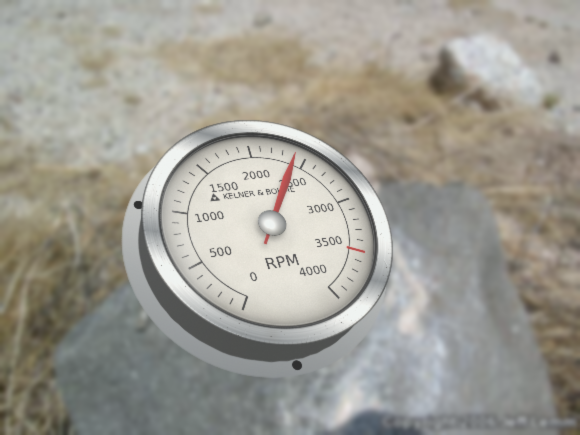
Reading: value=2400 unit=rpm
